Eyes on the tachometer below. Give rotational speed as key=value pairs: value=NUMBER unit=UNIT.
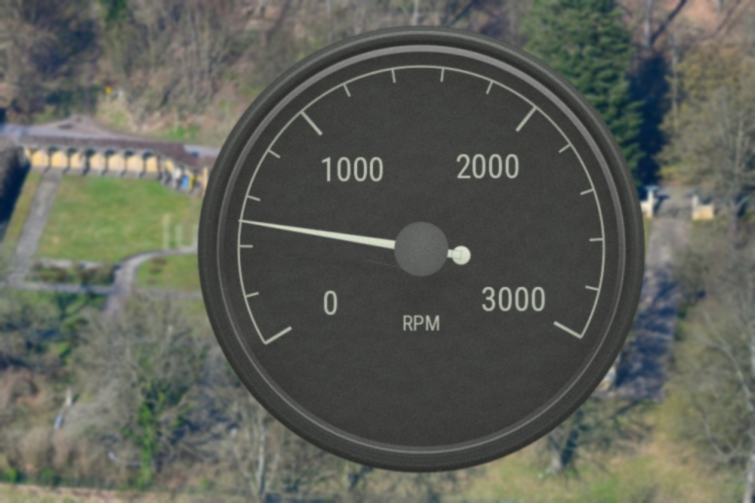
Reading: value=500 unit=rpm
